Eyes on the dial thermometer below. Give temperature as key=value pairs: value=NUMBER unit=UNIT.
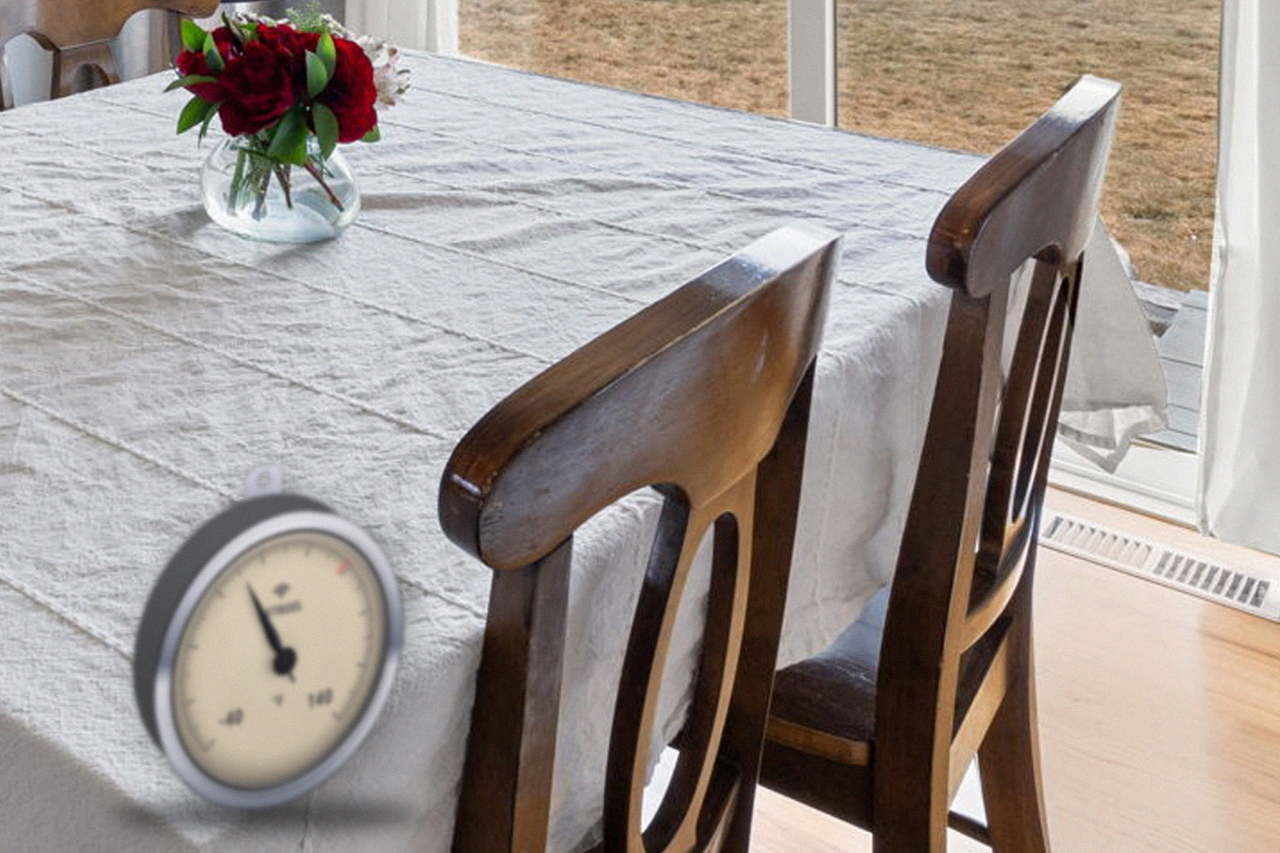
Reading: value=30 unit=°F
